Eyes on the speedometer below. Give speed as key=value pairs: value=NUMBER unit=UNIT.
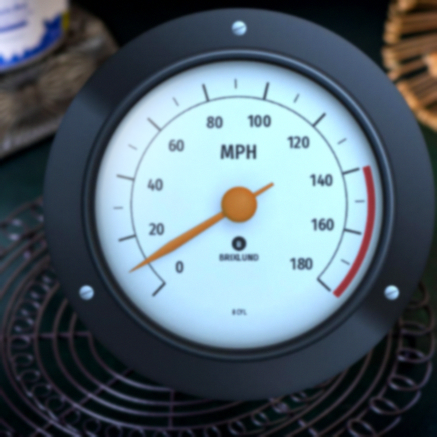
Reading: value=10 unit=mph
